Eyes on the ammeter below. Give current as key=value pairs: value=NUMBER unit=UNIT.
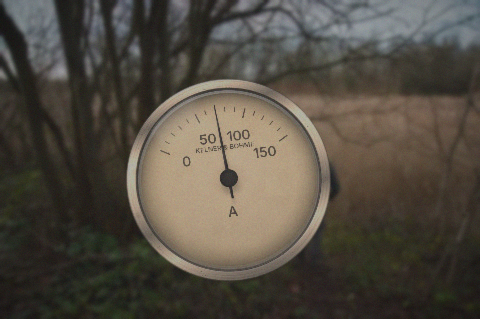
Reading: value=70 unit=A
